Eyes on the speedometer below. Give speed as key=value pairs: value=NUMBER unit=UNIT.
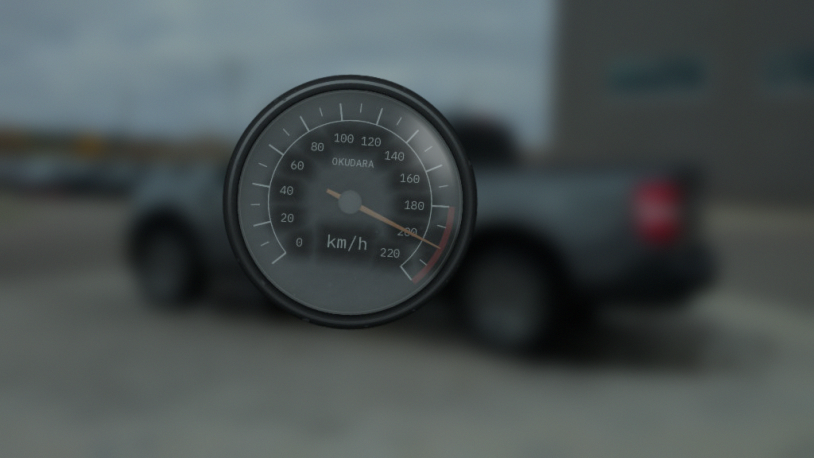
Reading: value=200 unit=km/h
